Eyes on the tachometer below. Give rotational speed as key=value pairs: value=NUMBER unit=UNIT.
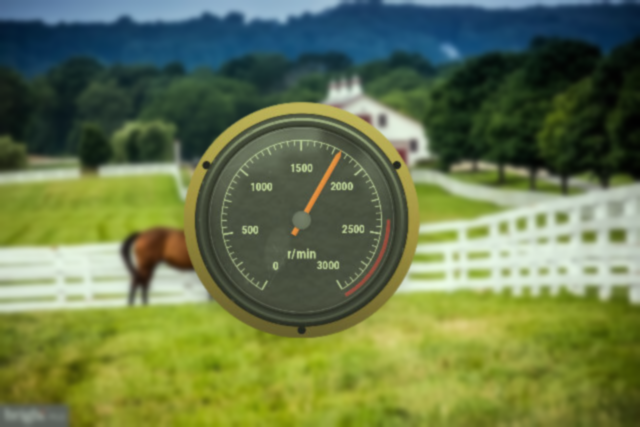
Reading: value=1800 unit=rpm
